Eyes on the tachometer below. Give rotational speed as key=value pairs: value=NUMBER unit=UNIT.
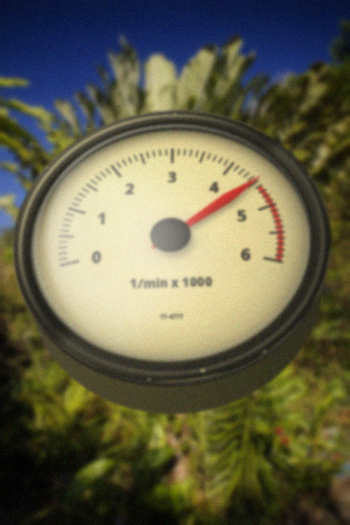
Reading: value=4500 unit=rpm
